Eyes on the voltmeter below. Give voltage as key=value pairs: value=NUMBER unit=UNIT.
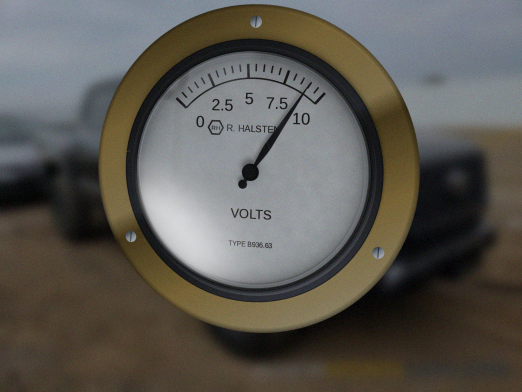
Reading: value=9 unit=V
